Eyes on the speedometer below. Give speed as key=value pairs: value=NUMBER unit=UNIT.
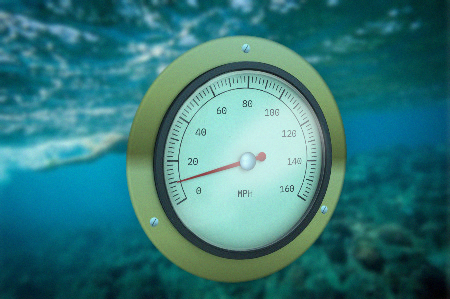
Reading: value=10 unit=mph
